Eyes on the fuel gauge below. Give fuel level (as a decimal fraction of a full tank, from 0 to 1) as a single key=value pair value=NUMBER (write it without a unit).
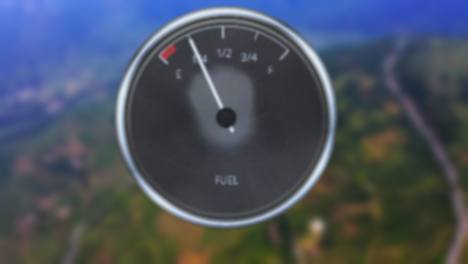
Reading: value=0.25
